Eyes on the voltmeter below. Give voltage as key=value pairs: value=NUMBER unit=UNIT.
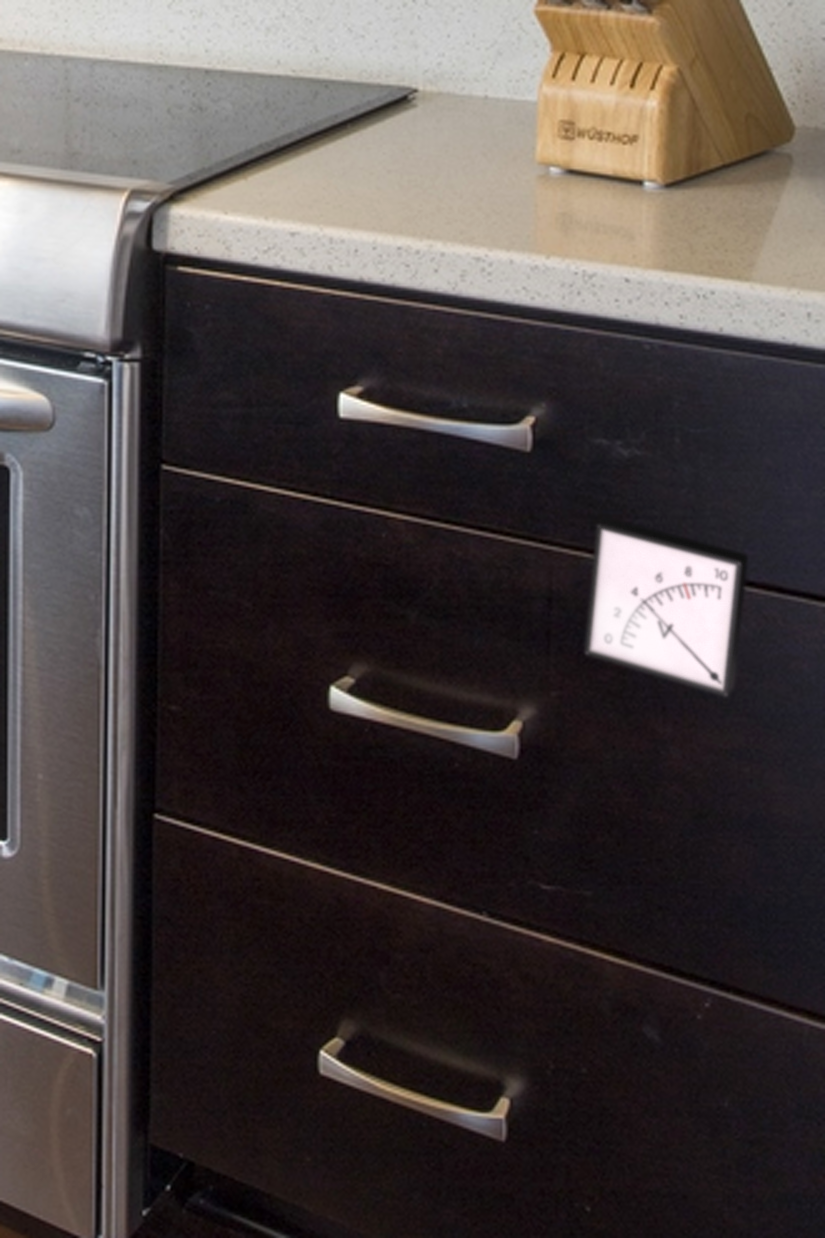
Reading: value=4 unit=V
